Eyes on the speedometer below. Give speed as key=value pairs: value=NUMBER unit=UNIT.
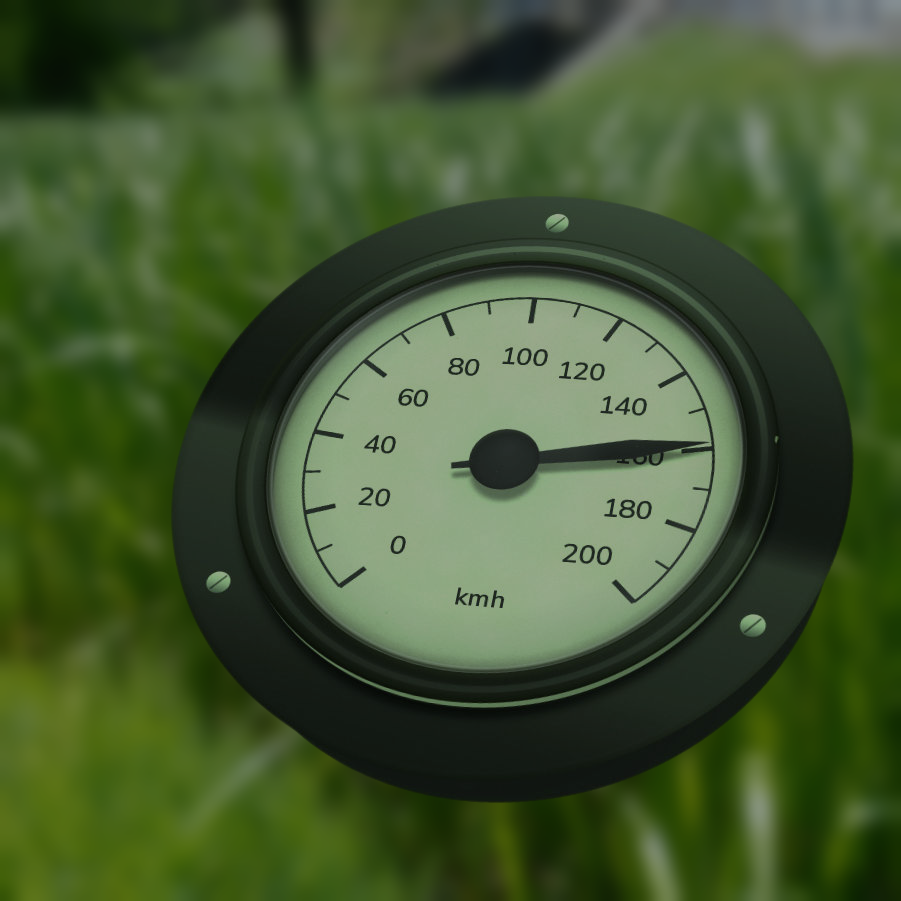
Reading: value=160 unit=km/h
